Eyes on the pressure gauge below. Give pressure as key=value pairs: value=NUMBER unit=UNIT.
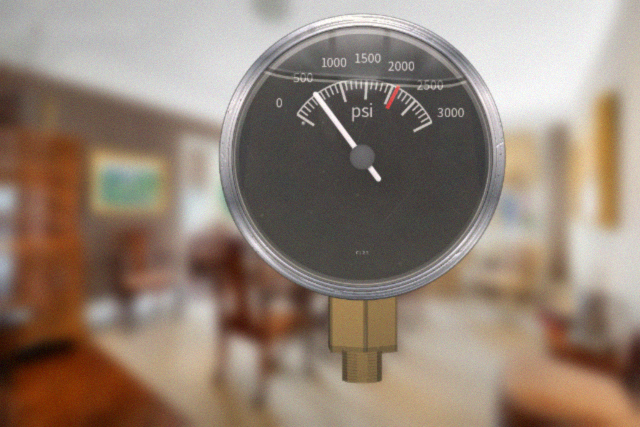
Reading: value=500 unit=psi
